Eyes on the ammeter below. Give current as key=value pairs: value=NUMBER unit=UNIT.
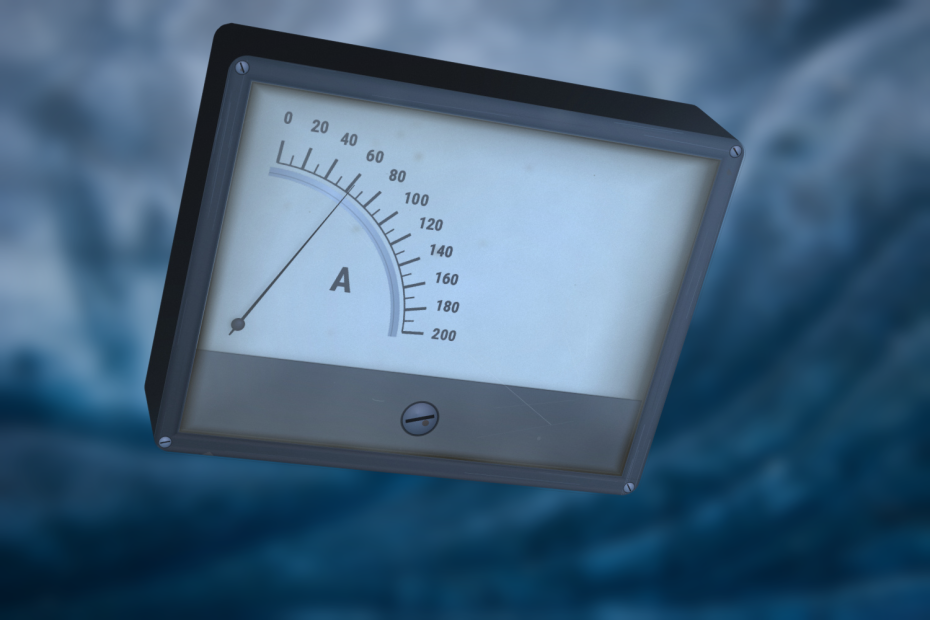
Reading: value=60 unit=A
